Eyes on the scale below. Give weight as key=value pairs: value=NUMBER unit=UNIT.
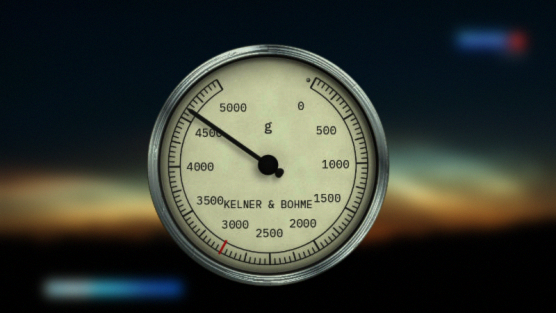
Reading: value=4600 unit=g
